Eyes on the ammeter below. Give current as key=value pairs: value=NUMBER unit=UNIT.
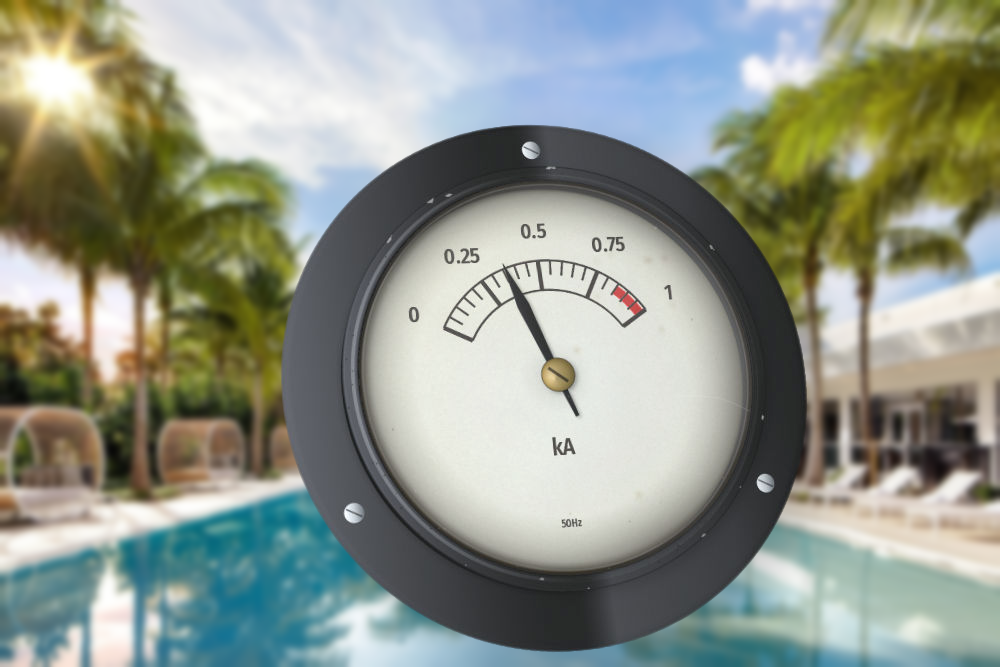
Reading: value=0.35 unit=kA
